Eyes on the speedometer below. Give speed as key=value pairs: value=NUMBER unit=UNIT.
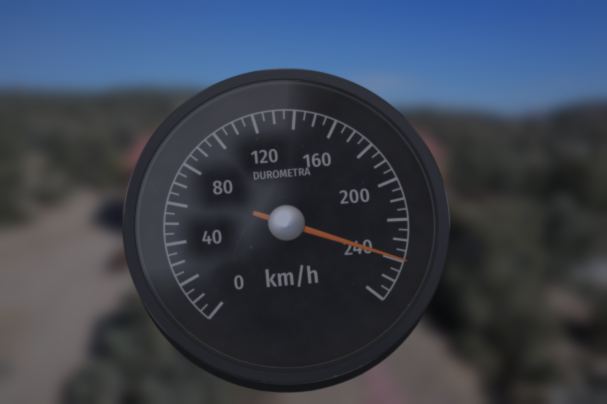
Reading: value=240 unit=km/h
